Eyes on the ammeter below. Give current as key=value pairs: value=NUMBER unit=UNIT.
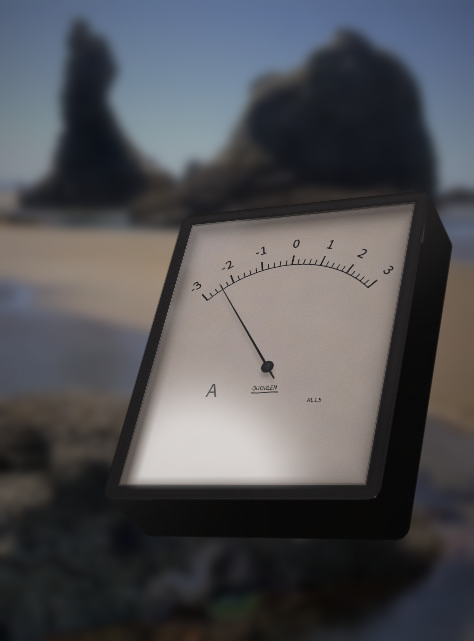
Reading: value=-2.4 unit=A
